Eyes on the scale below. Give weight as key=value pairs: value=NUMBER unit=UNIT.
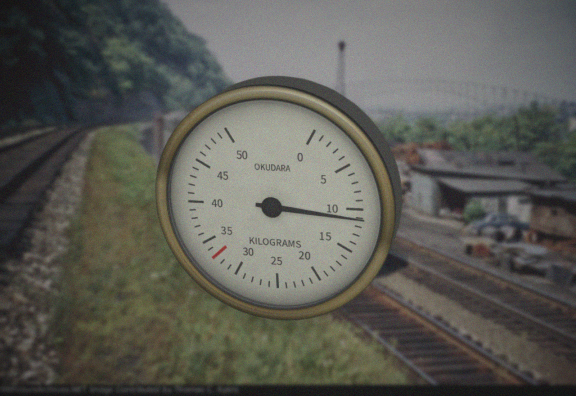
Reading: value=11 unit=kg
